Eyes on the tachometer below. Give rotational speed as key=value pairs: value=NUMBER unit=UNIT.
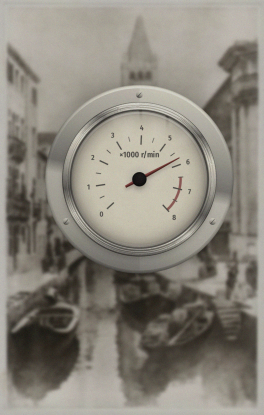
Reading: value=5750 unit=rpm
